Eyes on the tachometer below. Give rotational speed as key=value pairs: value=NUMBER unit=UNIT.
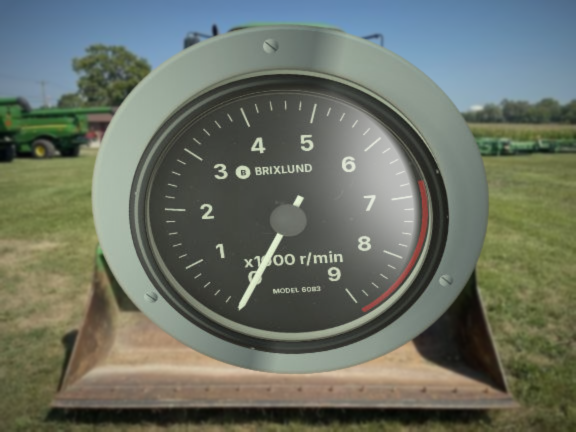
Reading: value=0 unit=rpm
